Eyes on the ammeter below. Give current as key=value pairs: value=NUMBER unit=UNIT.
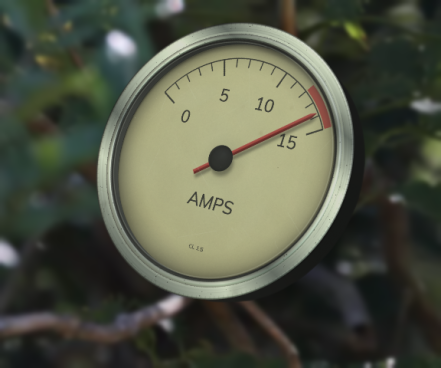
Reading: value=14 unit=A
